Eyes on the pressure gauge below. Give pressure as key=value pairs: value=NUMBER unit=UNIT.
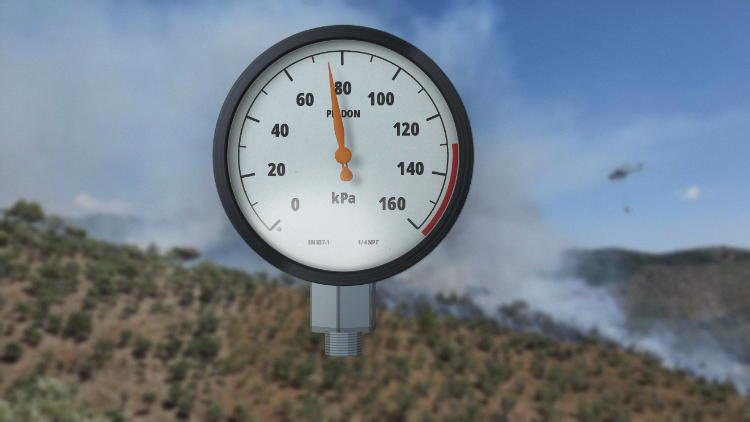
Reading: value=75 unit=kPa
